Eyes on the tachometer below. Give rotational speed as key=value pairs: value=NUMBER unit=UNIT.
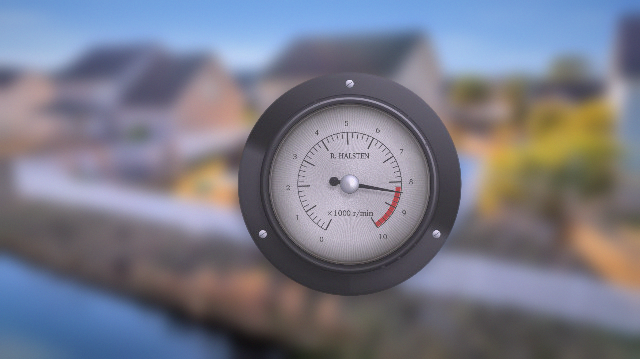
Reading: value=8400 unit=rpm
